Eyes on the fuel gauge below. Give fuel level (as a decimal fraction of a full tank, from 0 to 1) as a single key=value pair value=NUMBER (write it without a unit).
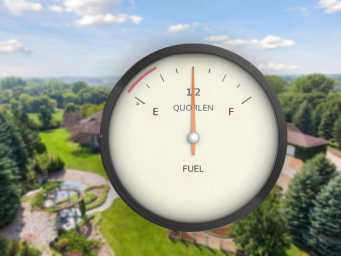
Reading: value=0.5
